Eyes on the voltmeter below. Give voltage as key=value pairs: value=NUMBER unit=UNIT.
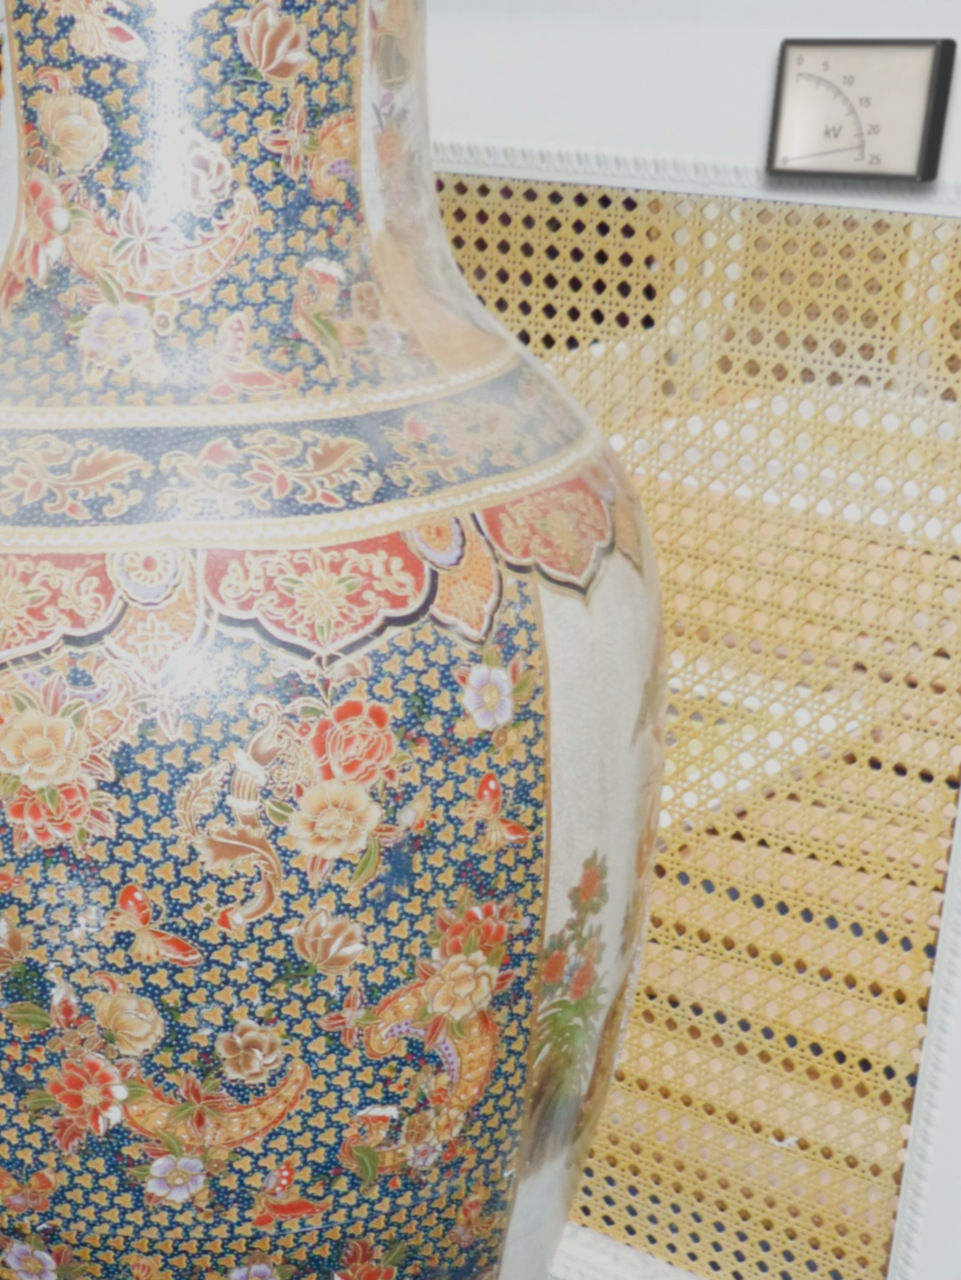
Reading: value=22.5 unit=kV
